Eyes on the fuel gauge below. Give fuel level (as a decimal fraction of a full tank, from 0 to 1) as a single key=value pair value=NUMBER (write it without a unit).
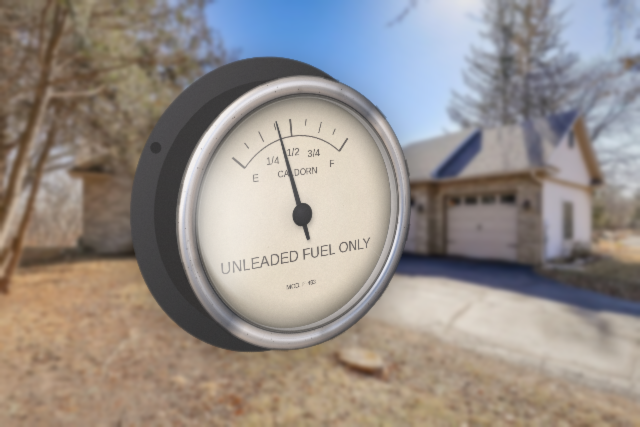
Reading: value=0.375
